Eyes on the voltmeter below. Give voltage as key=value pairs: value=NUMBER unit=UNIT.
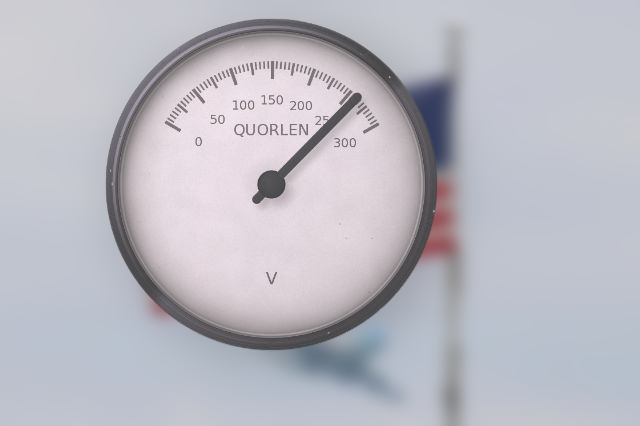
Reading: value=260 unit=V
